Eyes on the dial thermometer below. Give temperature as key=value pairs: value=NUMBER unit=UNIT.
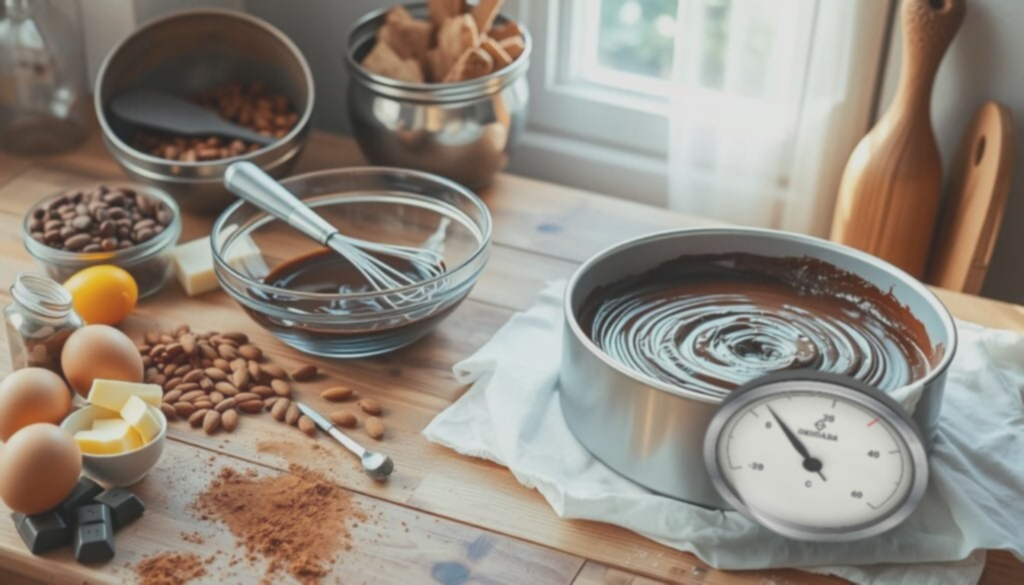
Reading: value=5 unit=°C
